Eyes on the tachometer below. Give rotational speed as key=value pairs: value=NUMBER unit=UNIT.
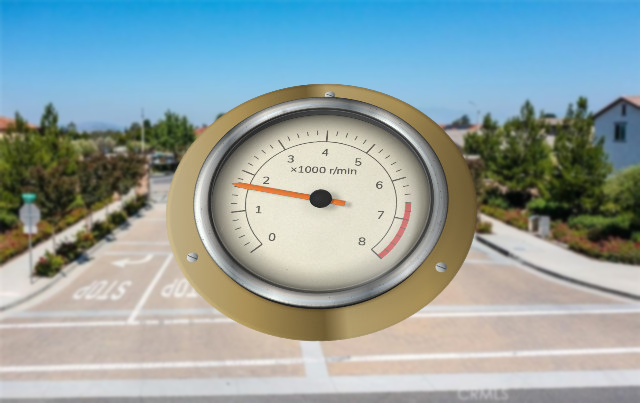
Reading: value=1600 unit=rpm
